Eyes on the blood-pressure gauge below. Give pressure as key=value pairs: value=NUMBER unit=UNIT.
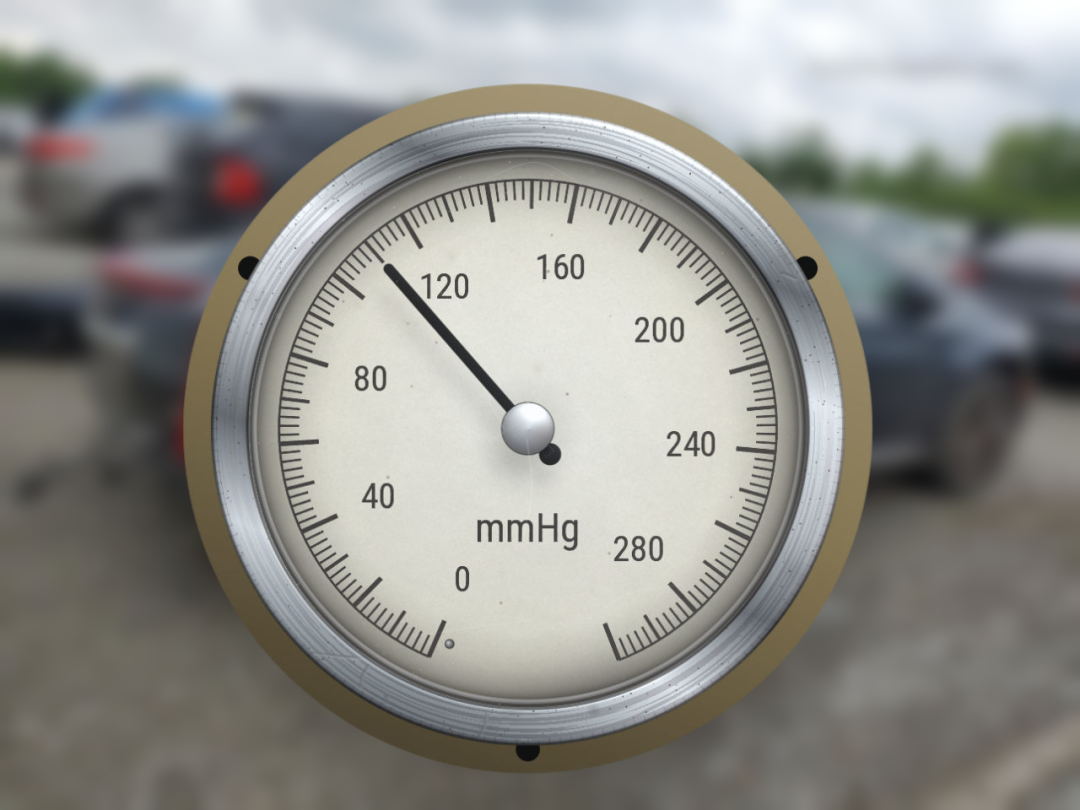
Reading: value=110 unit=mmHg
